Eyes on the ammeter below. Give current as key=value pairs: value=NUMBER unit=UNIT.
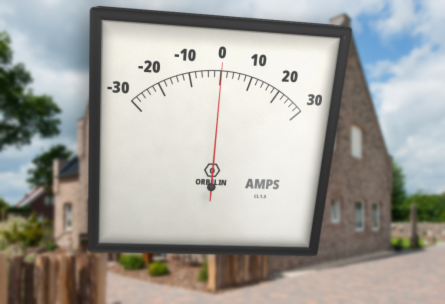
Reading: value=0 unit=A
